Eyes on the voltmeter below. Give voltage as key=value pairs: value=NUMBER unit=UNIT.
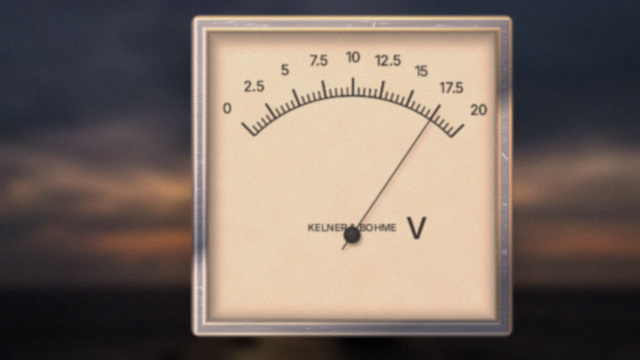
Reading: value=17.5 unit=V
